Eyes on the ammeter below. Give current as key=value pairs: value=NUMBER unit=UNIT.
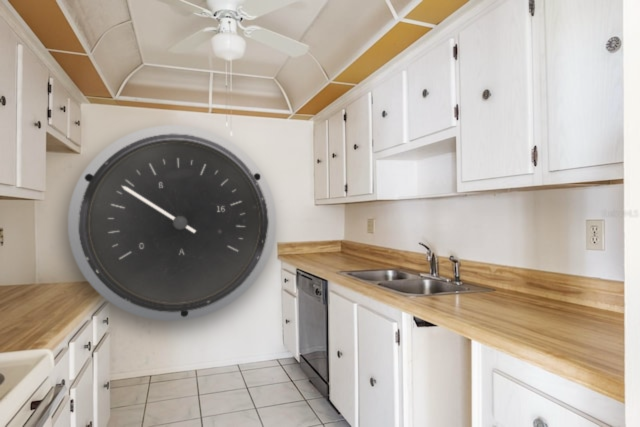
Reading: value=5.5 unit=A
